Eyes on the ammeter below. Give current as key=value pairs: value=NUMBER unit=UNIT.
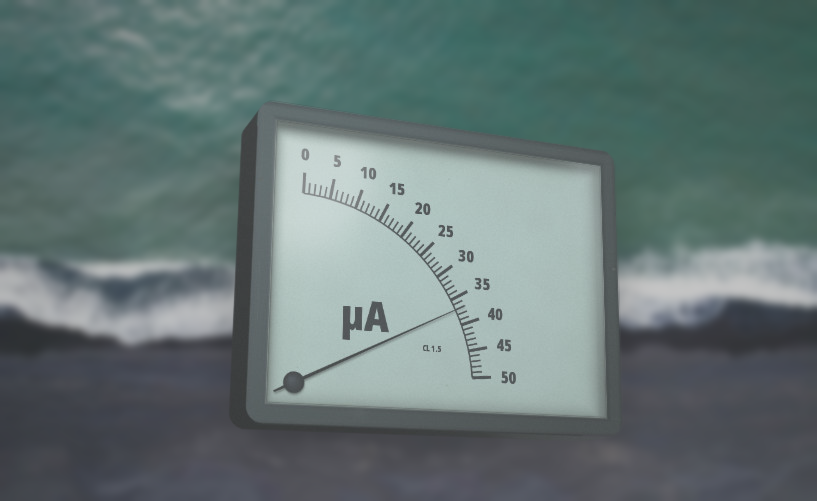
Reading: value=37 unit=µA
